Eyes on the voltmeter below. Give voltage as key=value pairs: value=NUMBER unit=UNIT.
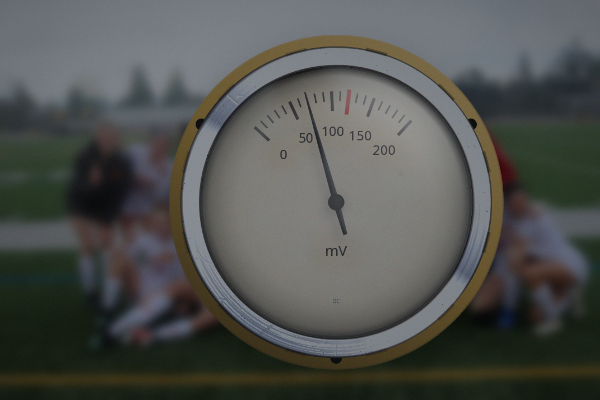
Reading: value=70 unit=mV
